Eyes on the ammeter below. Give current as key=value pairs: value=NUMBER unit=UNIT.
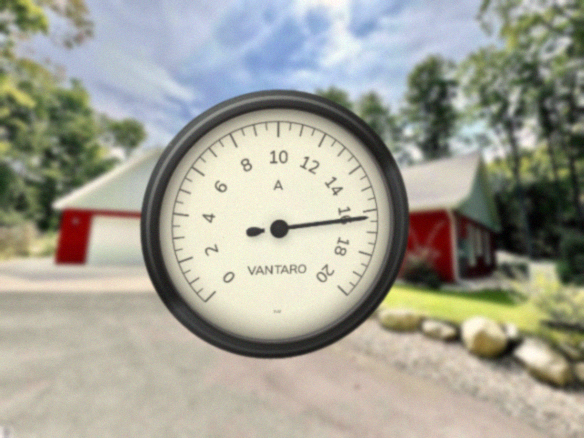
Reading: value=16.25 unit=A
